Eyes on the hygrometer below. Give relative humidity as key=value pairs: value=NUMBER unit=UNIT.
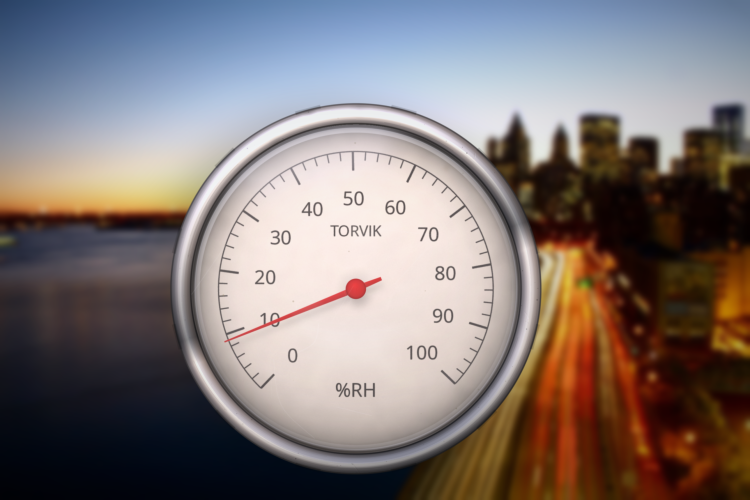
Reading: value=9 unit=%
